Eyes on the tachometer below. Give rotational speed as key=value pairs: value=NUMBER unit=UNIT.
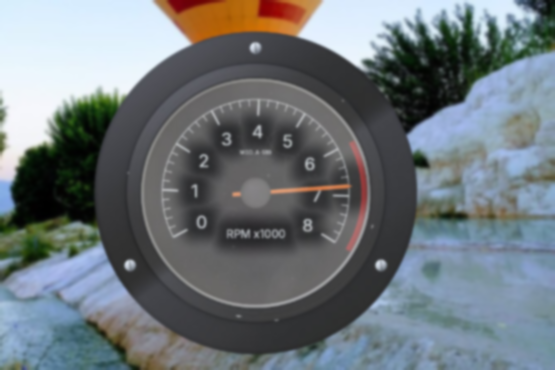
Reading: value=6800 unit=rpm
